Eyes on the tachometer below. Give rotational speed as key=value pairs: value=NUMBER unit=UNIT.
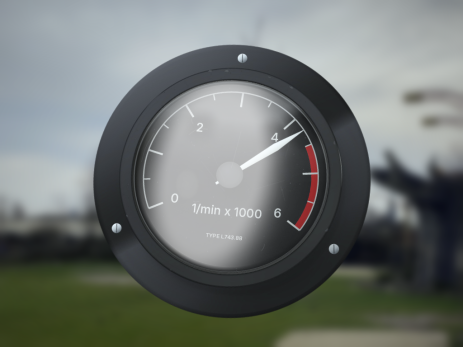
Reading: value=4250 unit=rpm
